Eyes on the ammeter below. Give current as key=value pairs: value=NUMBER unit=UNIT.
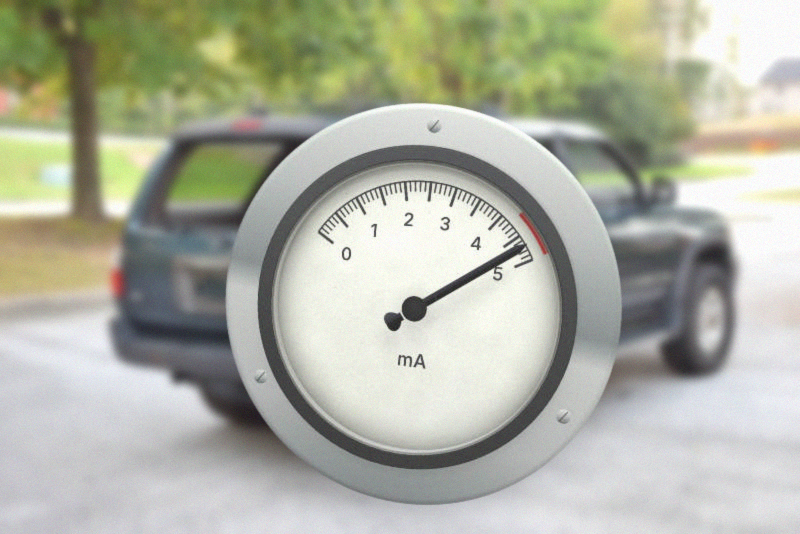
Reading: value=4.7 unit=mA
